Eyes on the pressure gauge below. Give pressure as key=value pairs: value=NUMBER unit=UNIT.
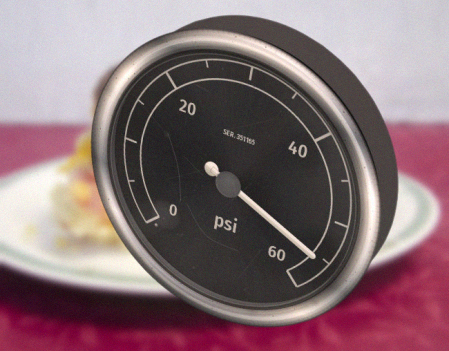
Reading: value=55 unit=psi
